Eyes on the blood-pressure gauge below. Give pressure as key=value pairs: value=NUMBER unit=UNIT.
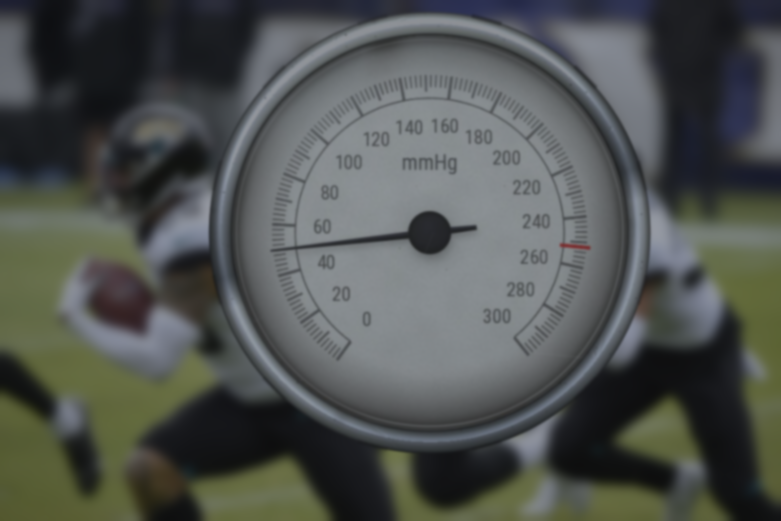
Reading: value=50 unit=mmHg
